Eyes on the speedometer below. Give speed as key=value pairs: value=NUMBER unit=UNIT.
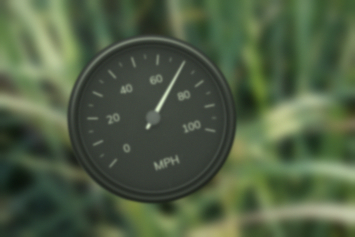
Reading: value=70 unit=mph
